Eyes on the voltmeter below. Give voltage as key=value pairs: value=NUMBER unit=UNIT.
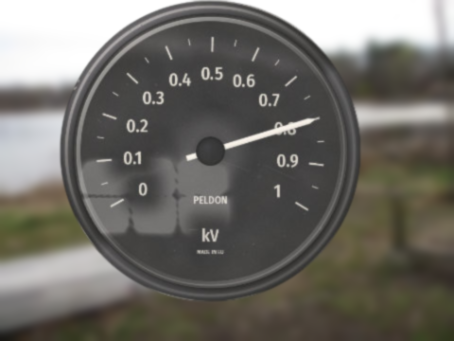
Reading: value=0.8 unit=kV
